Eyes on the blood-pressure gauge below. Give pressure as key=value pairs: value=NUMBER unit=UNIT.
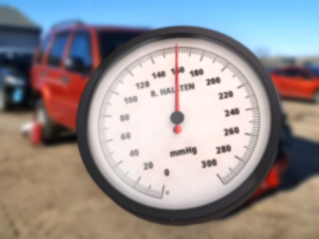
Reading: value=160 unit=mmHg
